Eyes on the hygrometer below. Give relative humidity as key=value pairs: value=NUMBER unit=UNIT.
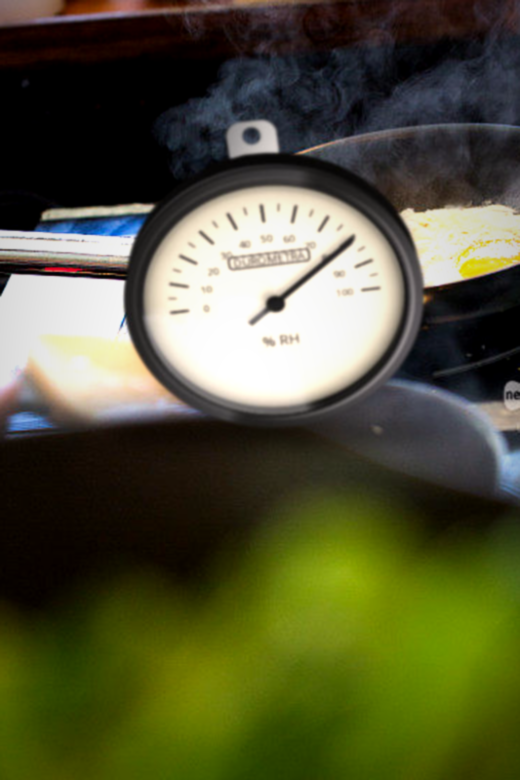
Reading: value=80 unit=%
